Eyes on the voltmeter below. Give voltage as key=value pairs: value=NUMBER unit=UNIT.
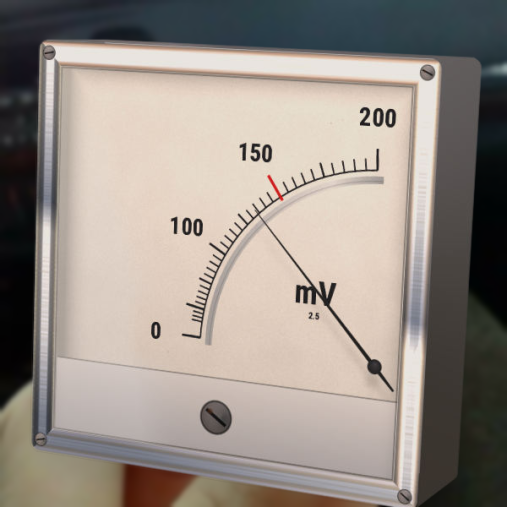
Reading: value=135 unit=mV
